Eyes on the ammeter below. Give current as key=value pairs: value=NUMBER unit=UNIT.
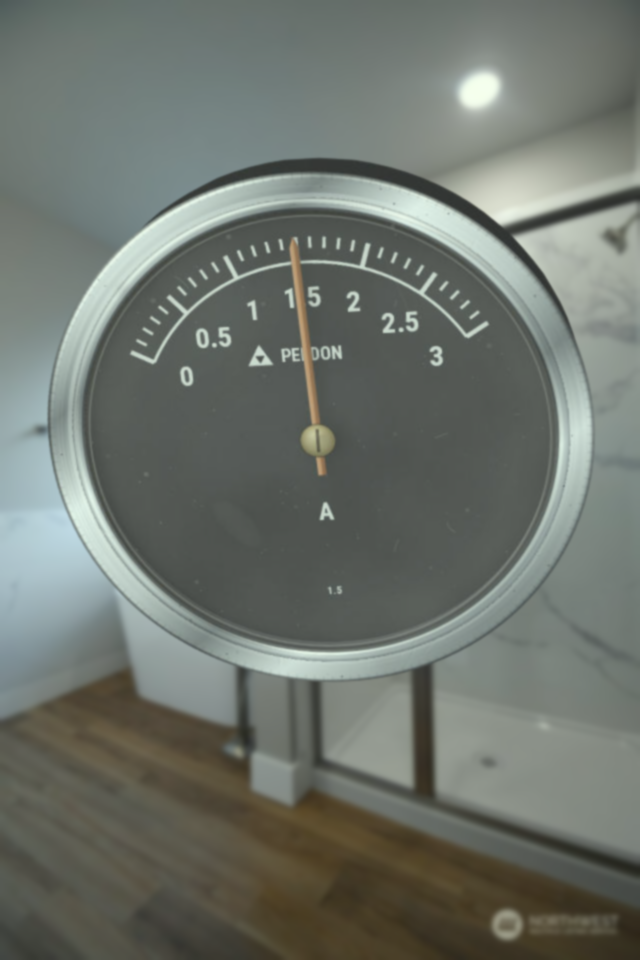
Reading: value=1.5 unit=A
